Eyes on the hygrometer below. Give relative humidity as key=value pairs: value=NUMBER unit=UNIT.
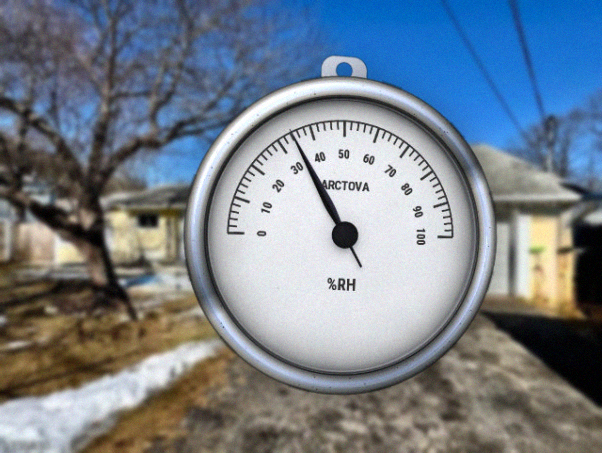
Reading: value=34 unit=%
